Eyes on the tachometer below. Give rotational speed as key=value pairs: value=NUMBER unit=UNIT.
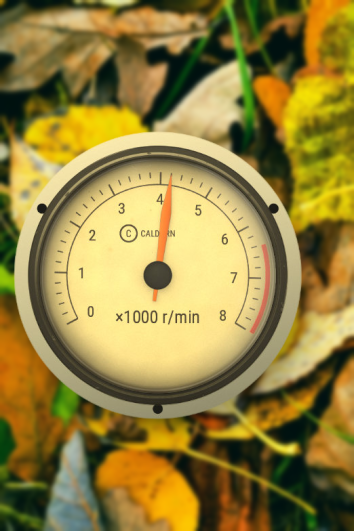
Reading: value=4200 unit=rpm
